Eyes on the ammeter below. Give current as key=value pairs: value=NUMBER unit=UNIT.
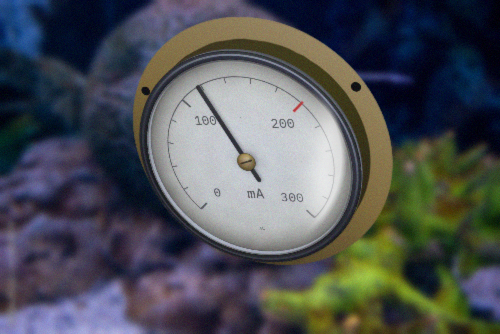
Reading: value=120 unit=mA
